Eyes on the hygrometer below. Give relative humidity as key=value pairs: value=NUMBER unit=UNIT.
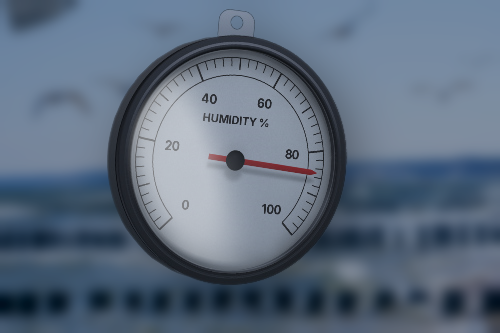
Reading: value=85 unit=%
